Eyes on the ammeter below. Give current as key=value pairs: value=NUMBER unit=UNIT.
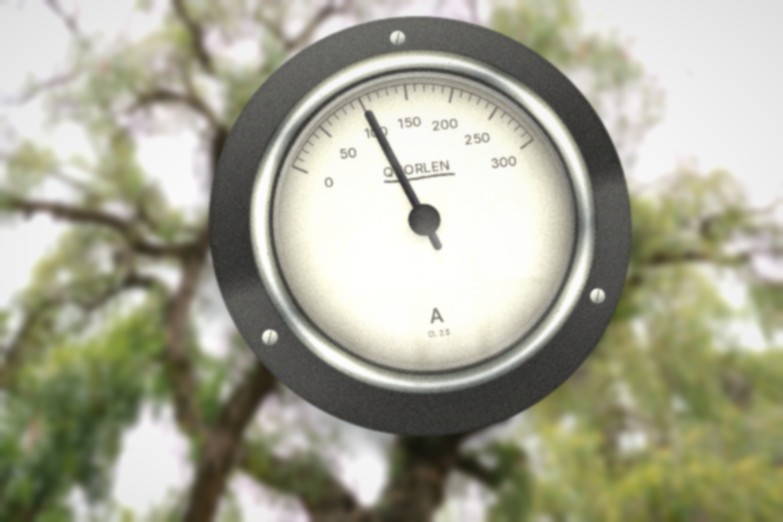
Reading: value=100 unit=A
